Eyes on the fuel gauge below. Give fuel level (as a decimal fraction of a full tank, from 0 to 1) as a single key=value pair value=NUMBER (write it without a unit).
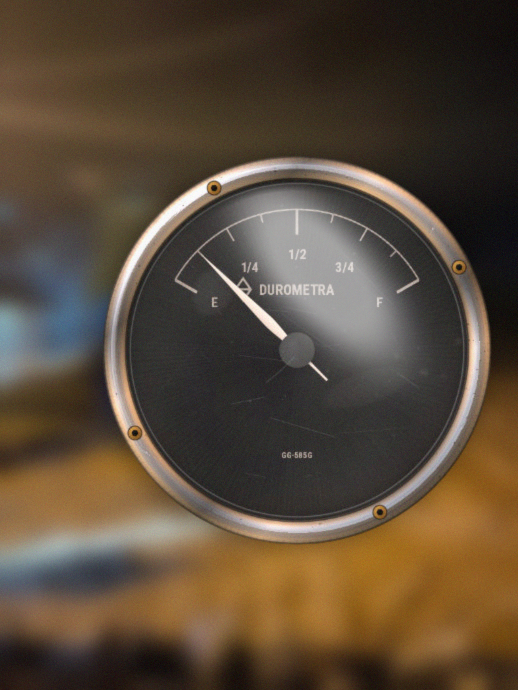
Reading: value=0.125
